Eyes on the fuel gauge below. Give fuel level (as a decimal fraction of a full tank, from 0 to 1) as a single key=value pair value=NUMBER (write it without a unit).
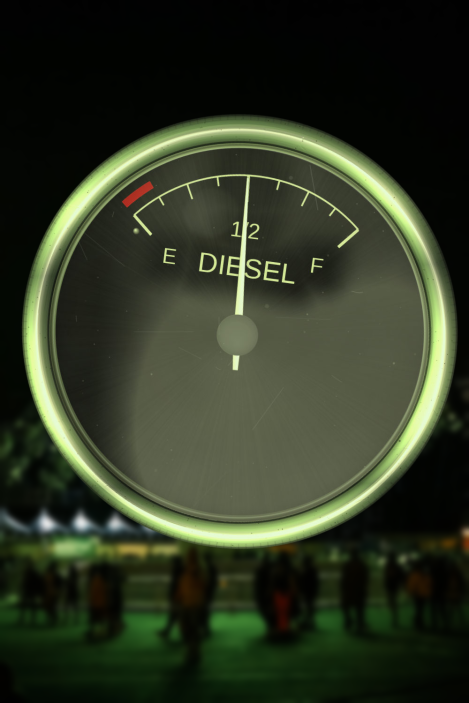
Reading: value=0.5
